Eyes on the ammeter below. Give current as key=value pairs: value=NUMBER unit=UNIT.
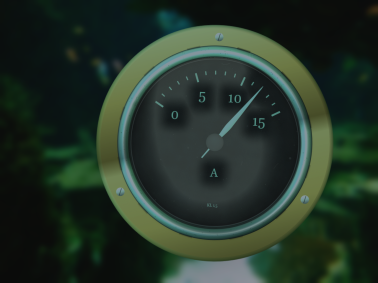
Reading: value=12 unit=A
